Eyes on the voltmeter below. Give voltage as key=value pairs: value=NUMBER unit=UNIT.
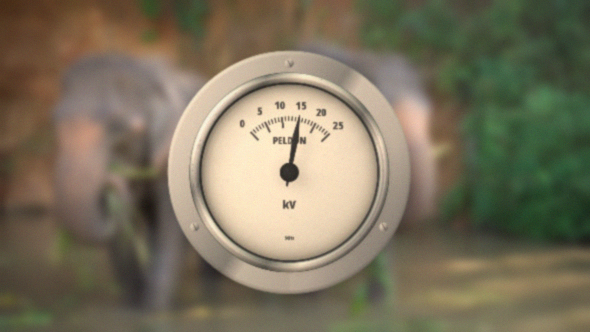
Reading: value=15 unit=kV
